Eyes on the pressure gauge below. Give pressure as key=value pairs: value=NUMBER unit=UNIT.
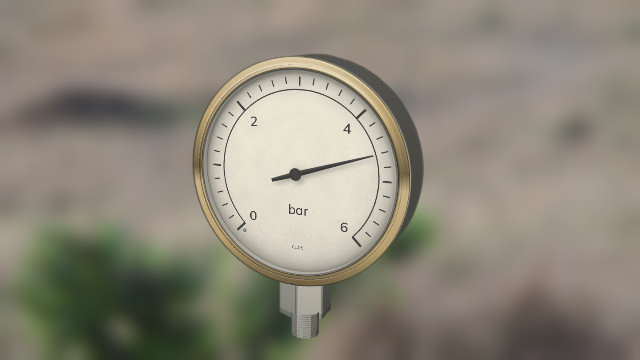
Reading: value=4.6 unit=bar
